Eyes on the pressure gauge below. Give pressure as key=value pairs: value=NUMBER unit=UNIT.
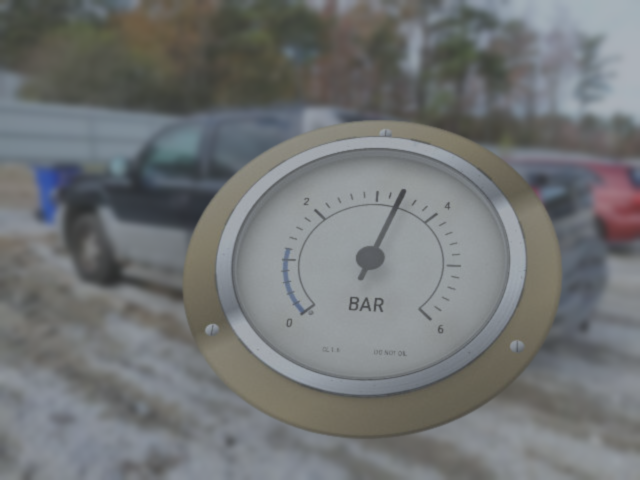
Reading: value=3.4 unit=bar
